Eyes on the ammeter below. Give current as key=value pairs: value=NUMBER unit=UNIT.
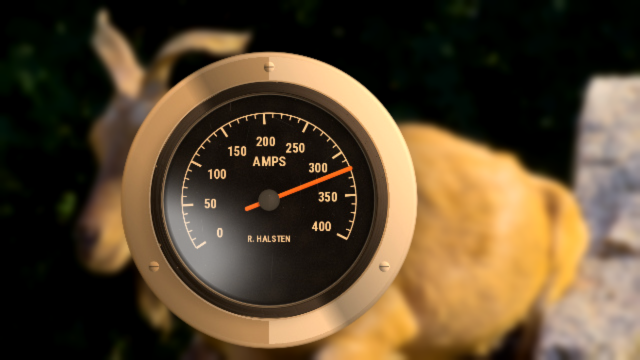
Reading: value=320 unit=A
